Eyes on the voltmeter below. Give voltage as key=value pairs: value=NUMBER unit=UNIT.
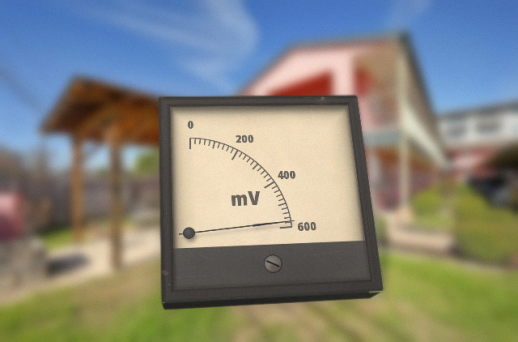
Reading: value=580 unit=mV
